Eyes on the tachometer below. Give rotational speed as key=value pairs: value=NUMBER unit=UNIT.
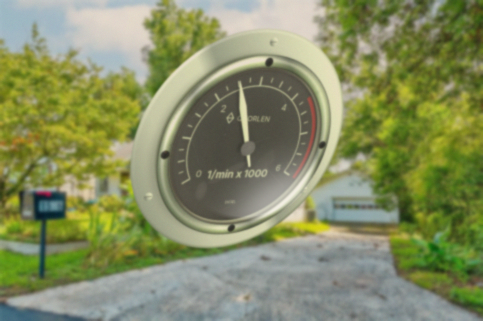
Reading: value=2500 unit=rpm
